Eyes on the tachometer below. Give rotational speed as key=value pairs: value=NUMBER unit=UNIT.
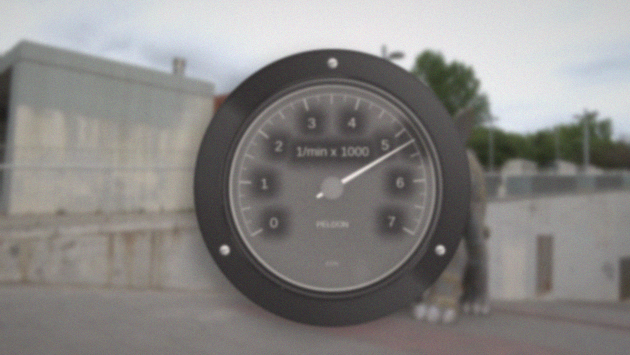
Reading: value=5250 unit=rpm
